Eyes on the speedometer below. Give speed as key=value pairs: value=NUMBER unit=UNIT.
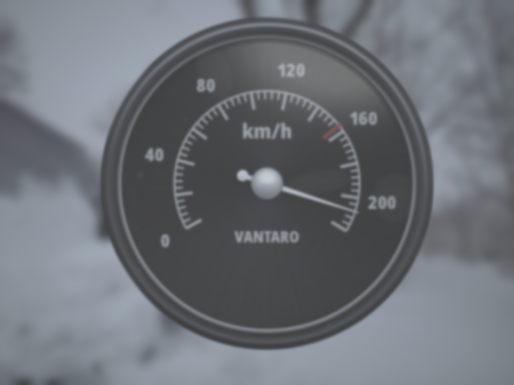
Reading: value=208 unit=km/h
